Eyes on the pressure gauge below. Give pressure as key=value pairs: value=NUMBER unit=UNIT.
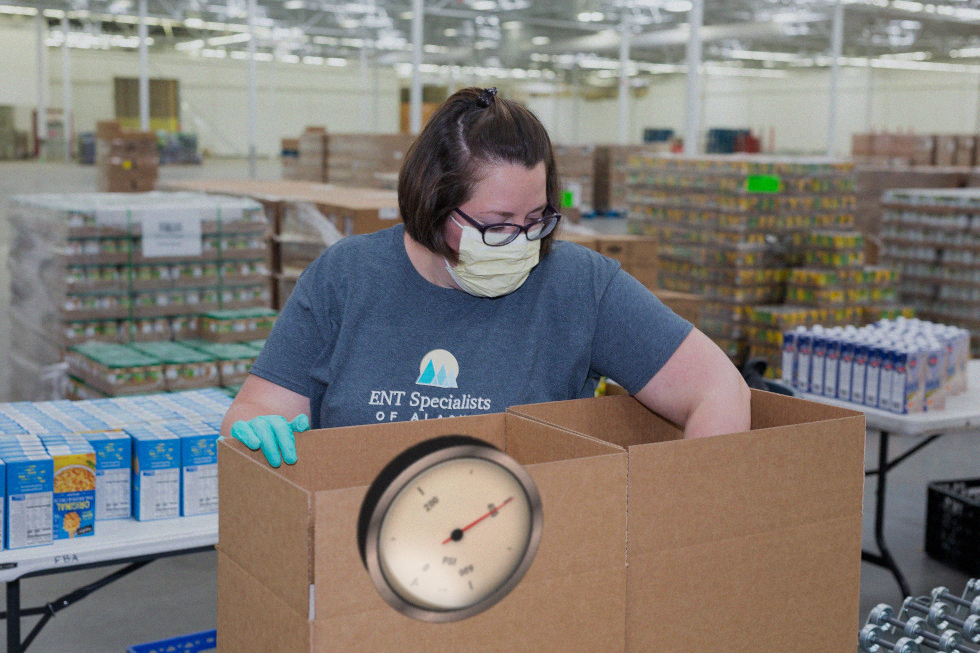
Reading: value=400 unit=psi
